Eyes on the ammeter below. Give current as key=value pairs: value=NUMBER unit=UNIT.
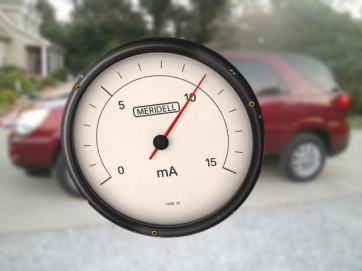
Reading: value=10 unit=mA
